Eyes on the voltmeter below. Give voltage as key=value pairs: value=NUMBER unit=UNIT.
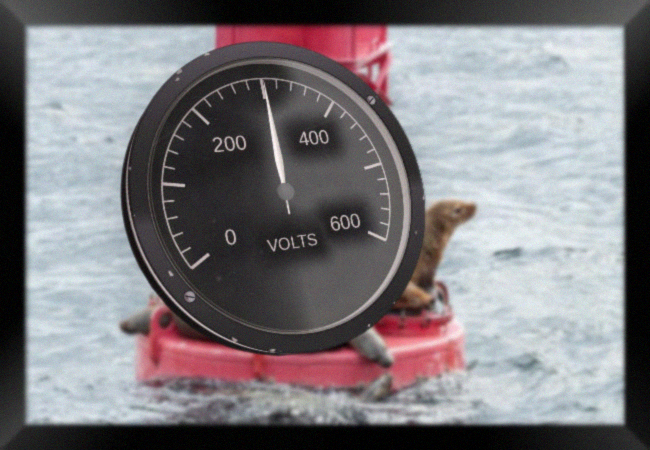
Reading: value=300 unit=V
